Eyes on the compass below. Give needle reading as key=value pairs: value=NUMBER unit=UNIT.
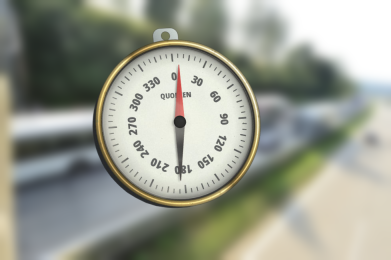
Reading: value=5 unit=°
